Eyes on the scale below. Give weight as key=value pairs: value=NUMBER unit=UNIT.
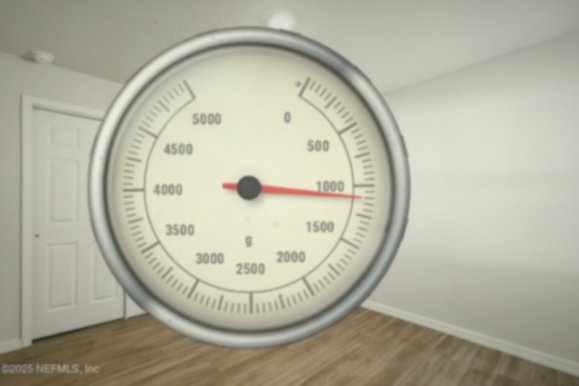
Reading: value=1100 unit=g
